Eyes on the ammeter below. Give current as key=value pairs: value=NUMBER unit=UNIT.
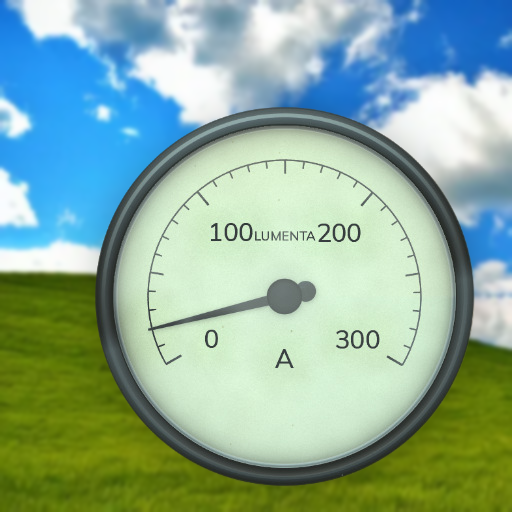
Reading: value=20 unit=A
